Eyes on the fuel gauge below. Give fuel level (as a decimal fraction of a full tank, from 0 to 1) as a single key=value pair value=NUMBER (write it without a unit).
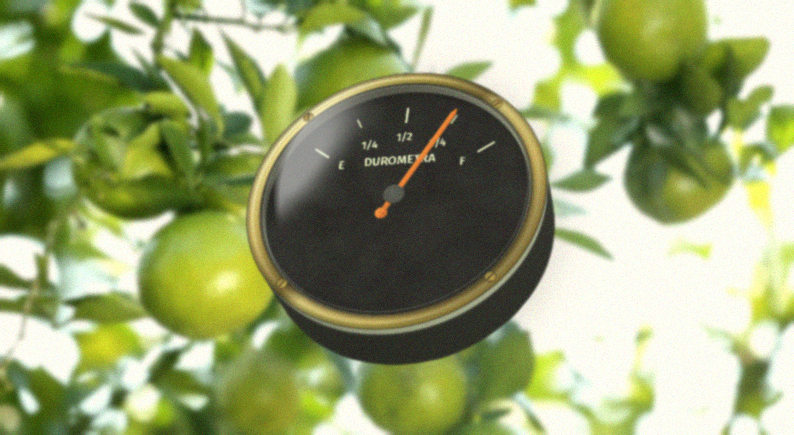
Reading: value=0.75
